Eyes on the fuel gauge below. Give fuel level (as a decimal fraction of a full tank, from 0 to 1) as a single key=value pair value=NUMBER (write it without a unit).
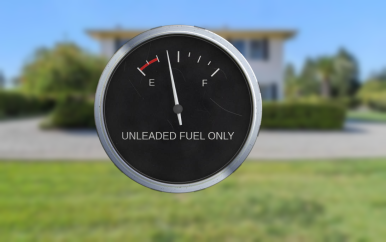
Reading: value=0.375
